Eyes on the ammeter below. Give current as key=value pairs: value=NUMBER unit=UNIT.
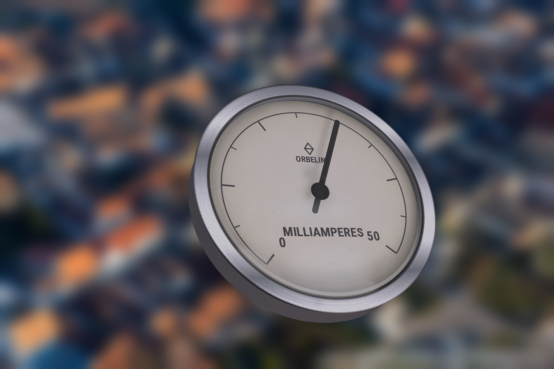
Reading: value=30 unit=mA
